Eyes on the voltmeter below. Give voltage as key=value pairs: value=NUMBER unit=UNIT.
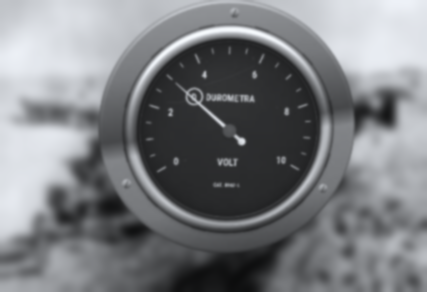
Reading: value=3 unit=V
